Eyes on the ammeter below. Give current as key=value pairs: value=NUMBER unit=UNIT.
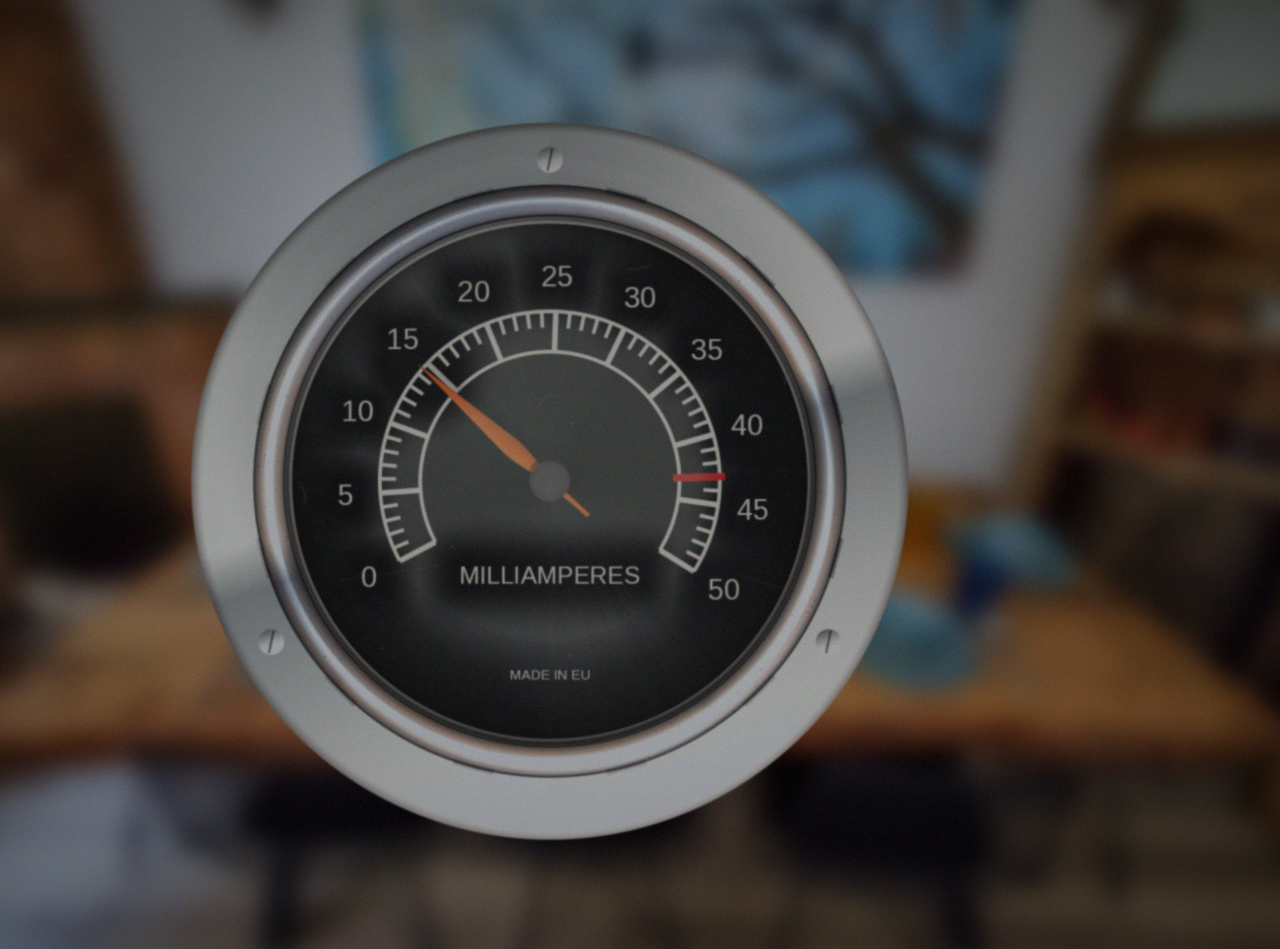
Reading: value=14.5 unit=mA
